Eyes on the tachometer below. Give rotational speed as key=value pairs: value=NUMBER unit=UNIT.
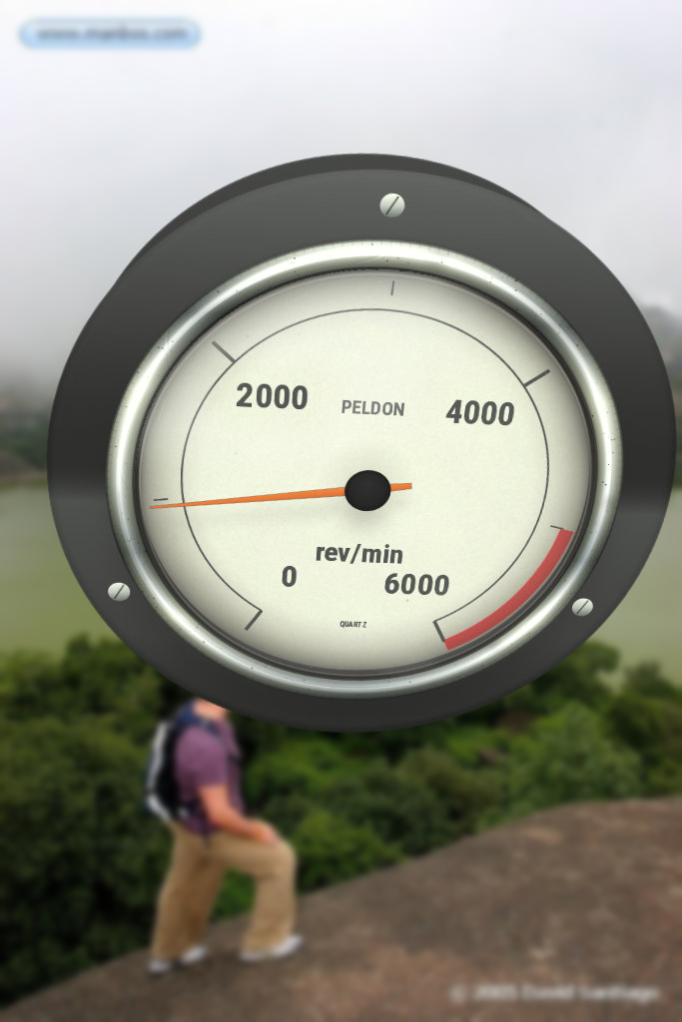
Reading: value=1000 unit=rpm
